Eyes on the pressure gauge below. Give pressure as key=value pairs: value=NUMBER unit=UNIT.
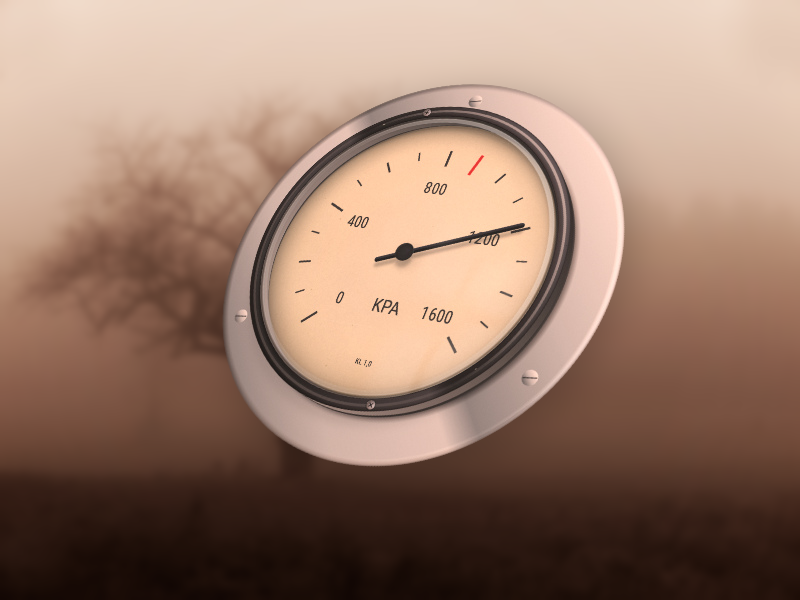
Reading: value=1200 unit=kPa
